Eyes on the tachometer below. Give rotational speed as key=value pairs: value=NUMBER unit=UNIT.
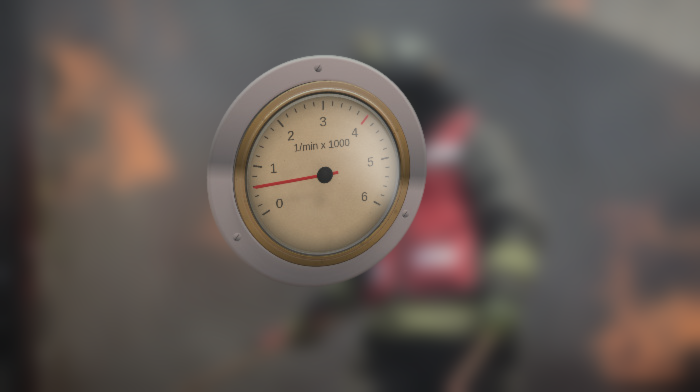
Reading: value=600 unit=rpm
